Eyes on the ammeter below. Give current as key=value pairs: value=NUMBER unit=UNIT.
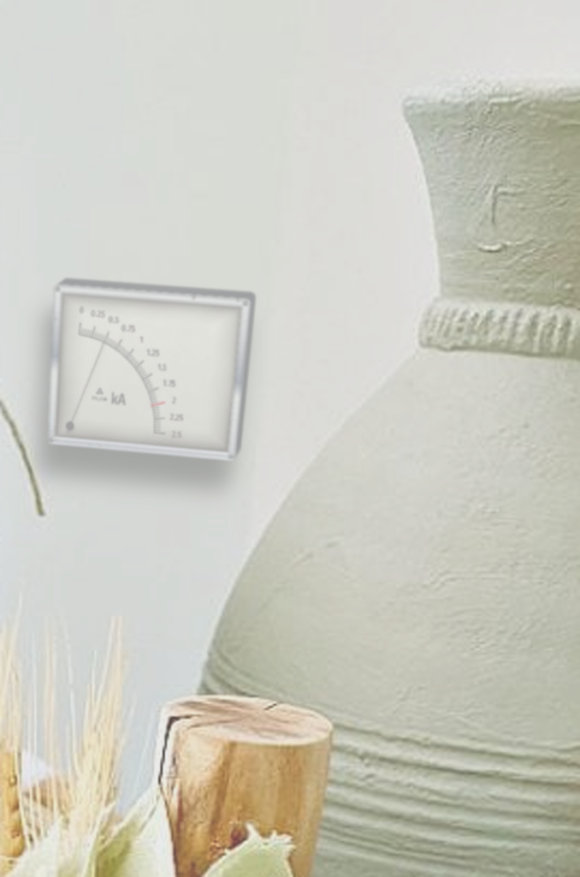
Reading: value=0.5 unit=kA
